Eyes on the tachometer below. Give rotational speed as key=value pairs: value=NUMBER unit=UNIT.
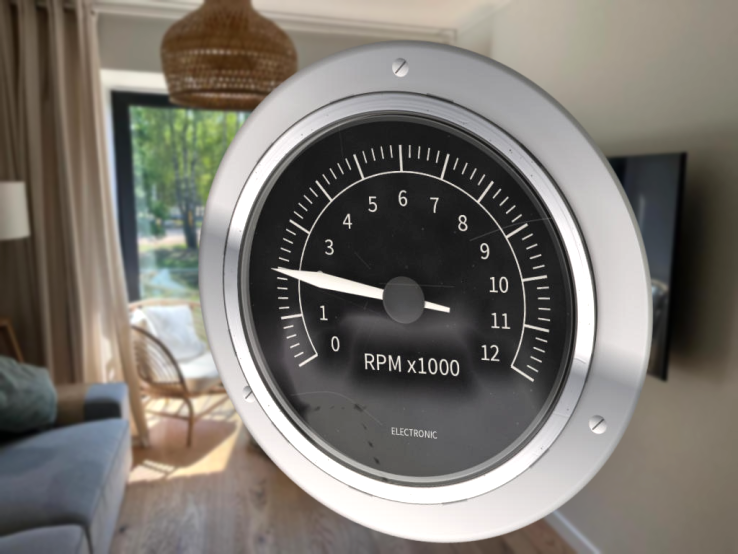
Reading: value=2000 unit=rpm
